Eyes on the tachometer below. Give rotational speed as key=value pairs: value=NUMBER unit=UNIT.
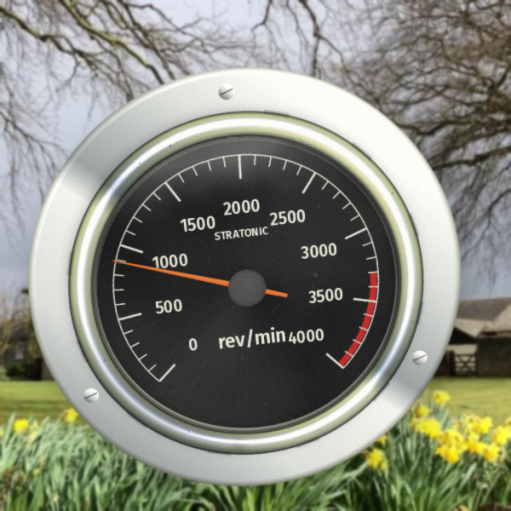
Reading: value=900 unit=rpm
